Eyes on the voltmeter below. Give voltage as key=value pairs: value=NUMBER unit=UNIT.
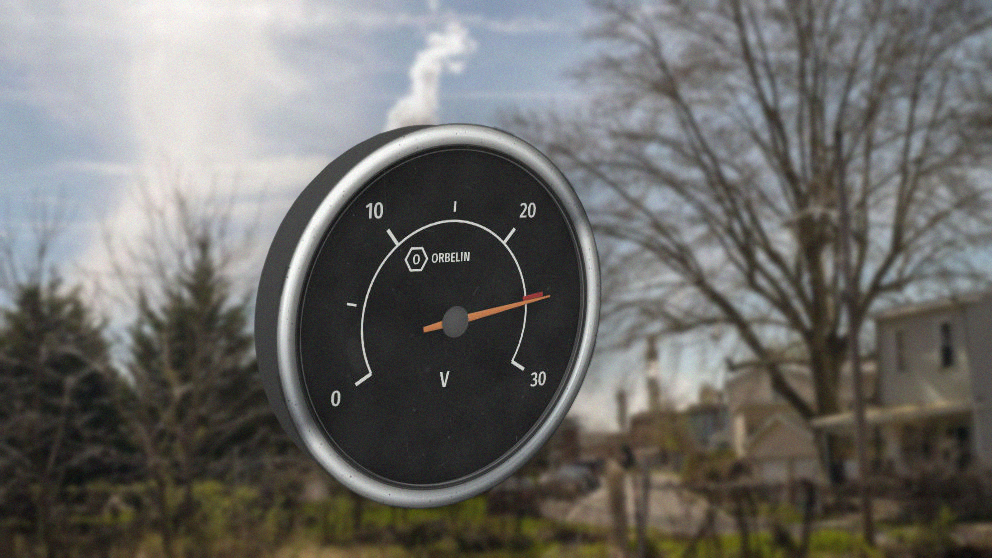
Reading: value=25 unit=V
